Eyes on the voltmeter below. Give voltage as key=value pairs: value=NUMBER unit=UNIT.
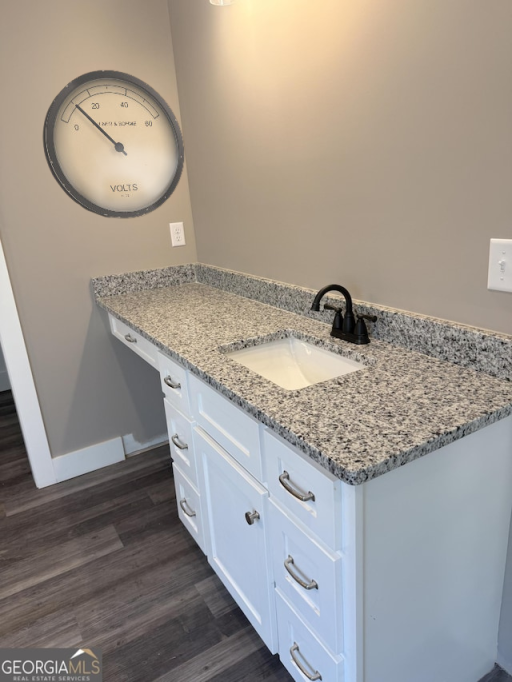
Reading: value=10 unit=V
